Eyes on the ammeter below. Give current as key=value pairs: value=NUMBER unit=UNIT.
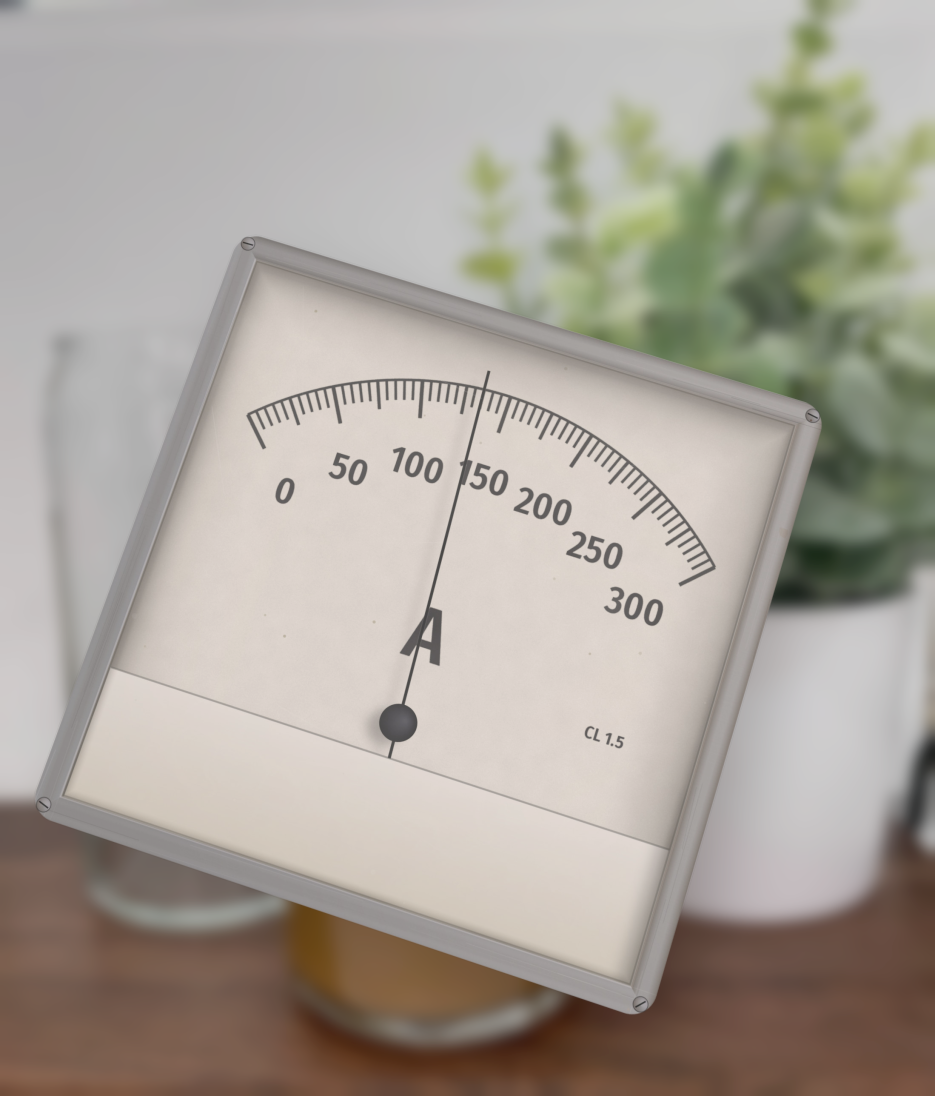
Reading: value=135 unit=A
